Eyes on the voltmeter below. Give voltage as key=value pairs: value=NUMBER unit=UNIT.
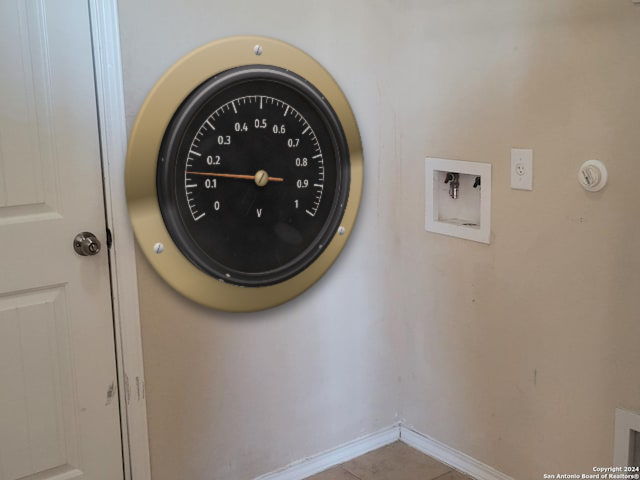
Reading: value=0.14 unit=V
